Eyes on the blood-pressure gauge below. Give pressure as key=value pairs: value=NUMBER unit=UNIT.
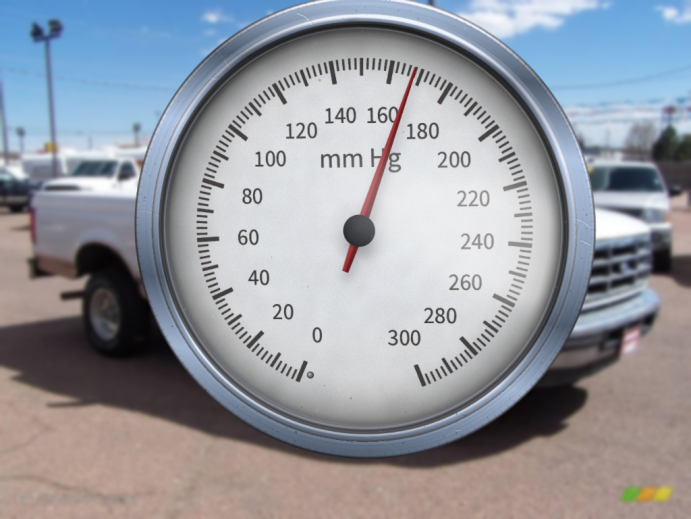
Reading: value=168 unit=mmHg
